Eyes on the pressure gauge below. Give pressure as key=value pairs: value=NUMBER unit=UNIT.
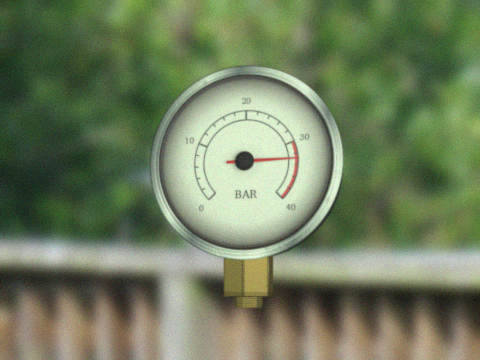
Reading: value=33 unit=bar
